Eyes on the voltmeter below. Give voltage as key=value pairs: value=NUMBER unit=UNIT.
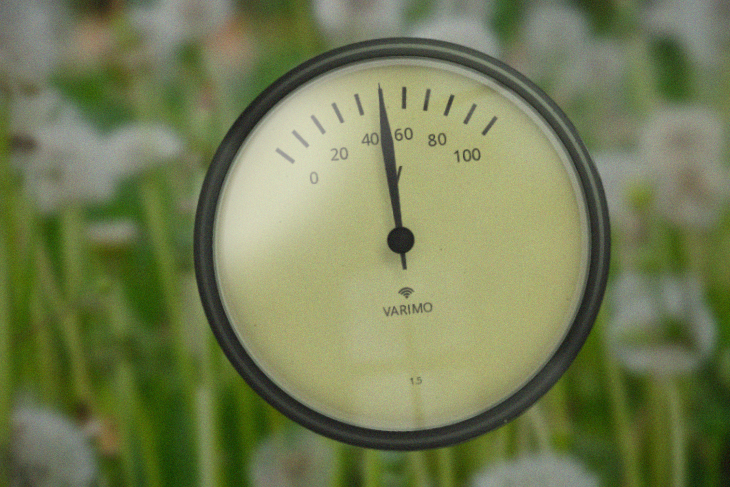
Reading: value=50 unit=V
